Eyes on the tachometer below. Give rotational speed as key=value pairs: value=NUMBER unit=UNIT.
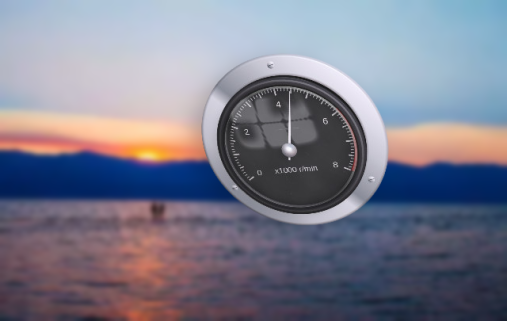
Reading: value=4500 unit=rpm
